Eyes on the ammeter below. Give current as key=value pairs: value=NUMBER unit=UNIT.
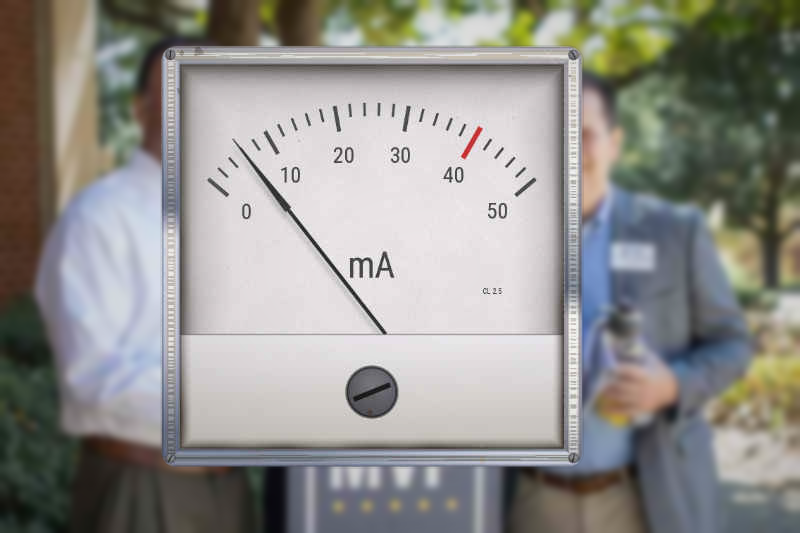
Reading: value=6 unit=mA
